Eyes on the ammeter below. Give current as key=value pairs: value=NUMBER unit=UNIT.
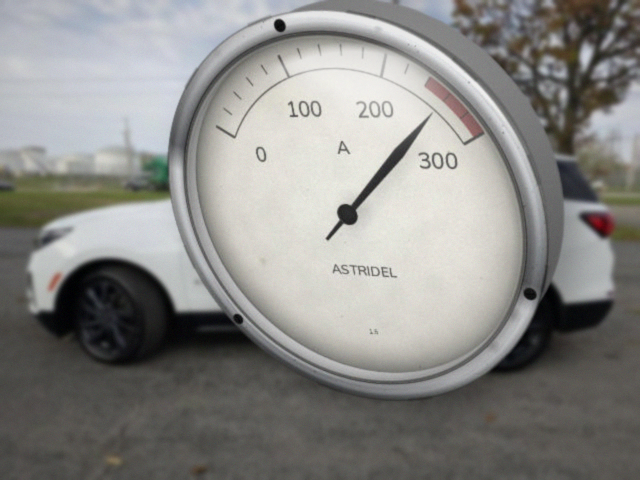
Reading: value=260 unit=A
